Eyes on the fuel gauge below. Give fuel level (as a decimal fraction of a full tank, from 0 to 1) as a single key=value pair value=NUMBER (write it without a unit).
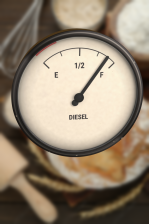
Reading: value=0.875
